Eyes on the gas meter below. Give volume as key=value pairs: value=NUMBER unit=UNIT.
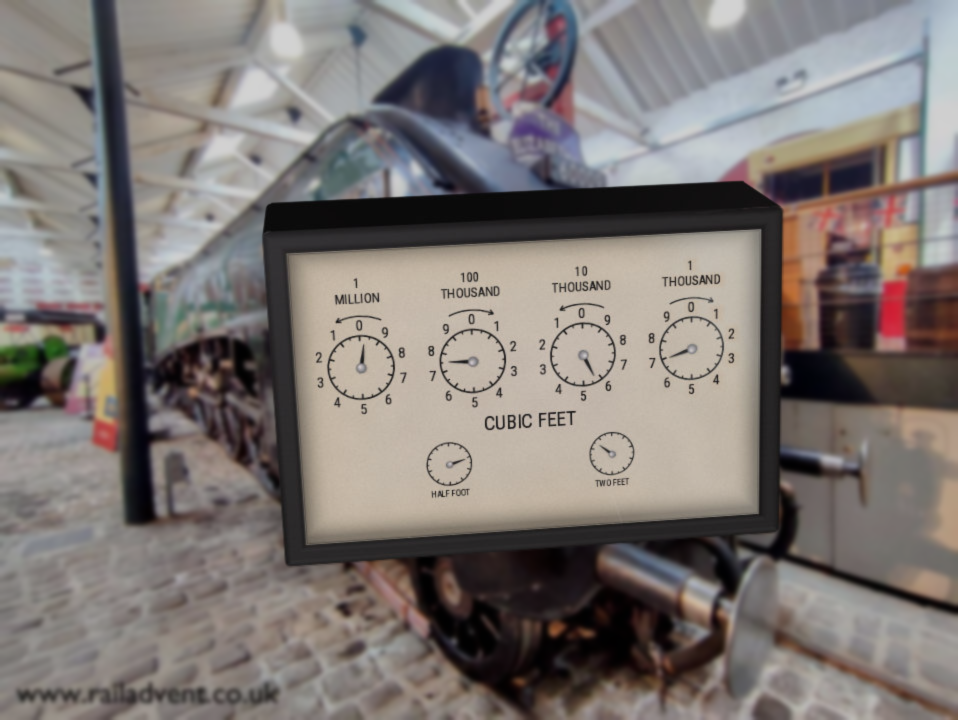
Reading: value=975700 unit=ft³
